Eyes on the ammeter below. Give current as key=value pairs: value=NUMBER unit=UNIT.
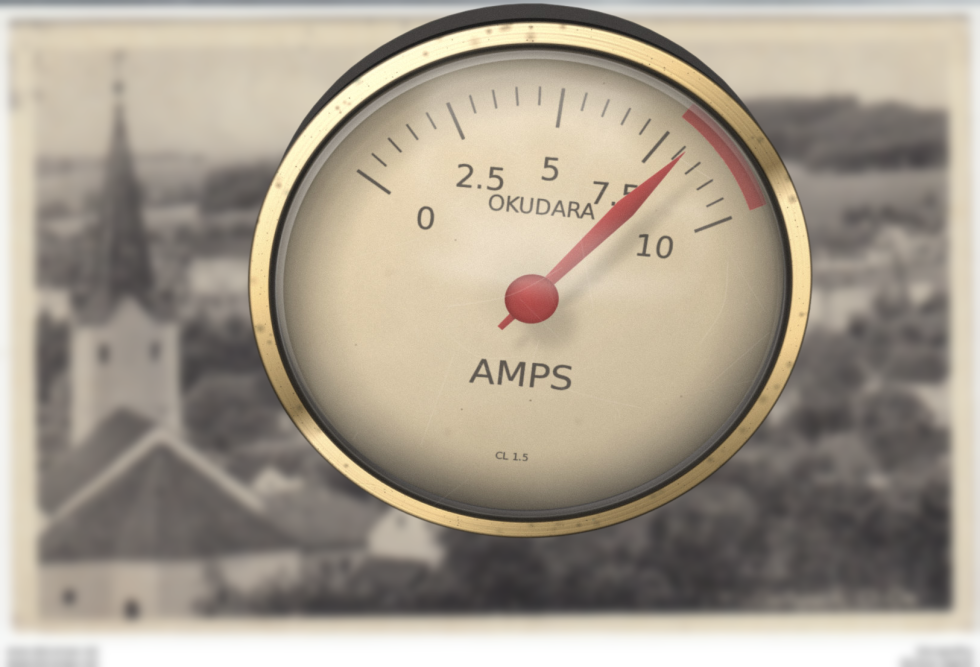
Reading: value=8 unit=A
